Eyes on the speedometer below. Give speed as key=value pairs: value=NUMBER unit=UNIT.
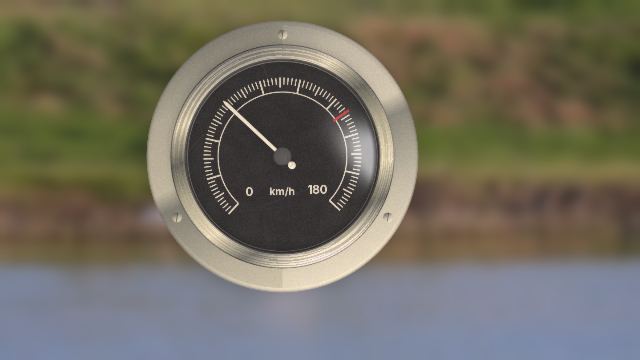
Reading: value=60 unit=km/h
